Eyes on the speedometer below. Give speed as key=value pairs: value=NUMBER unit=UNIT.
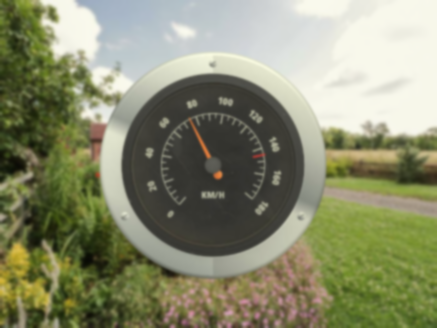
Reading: value=75 unit=km/h
